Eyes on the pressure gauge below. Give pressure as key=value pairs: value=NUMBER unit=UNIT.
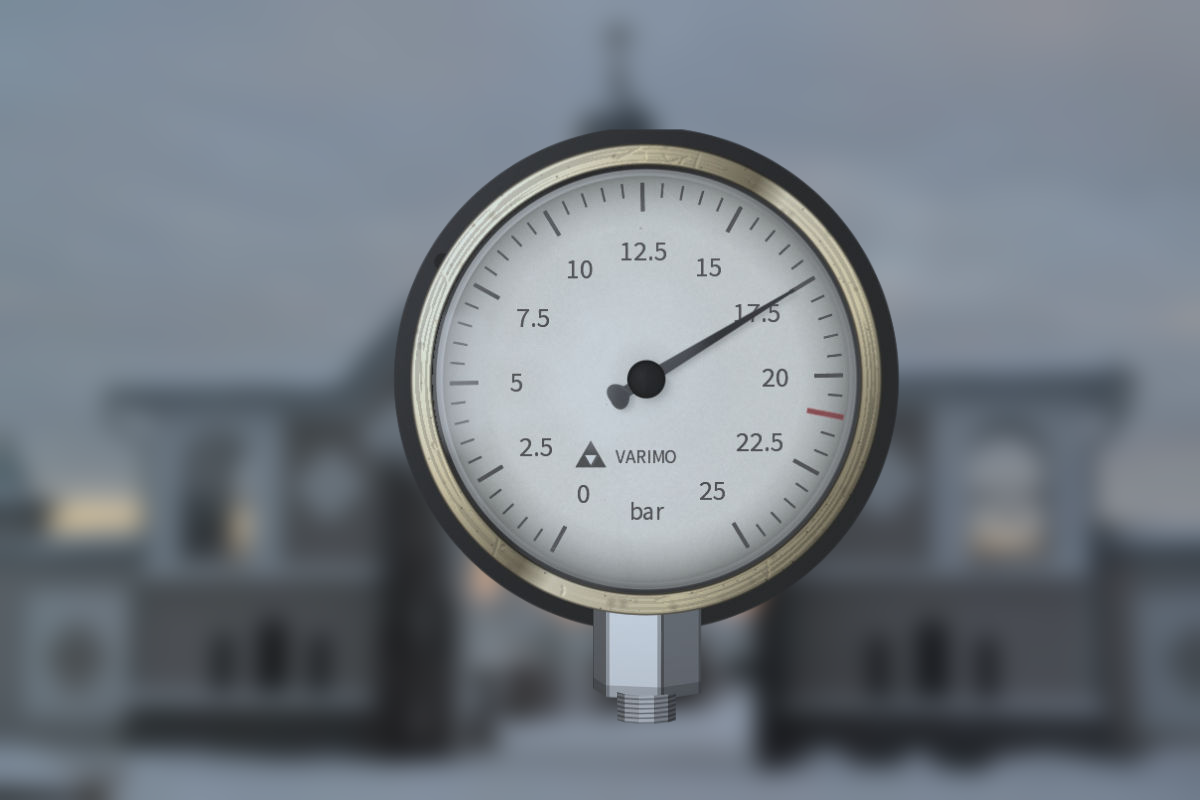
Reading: value=17.5 unit=bar
